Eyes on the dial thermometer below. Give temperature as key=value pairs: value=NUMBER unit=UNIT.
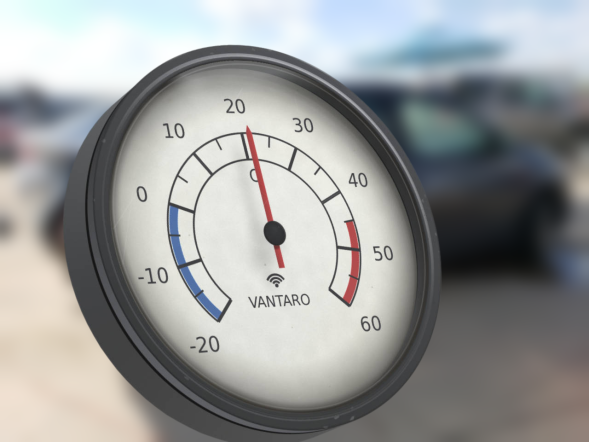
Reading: value=20 unit=°C
